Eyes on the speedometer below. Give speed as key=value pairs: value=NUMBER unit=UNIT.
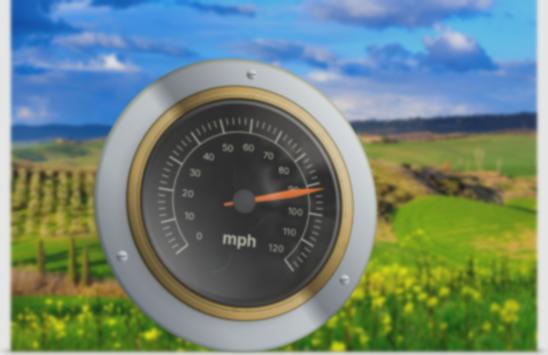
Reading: value=92 unit=mph
